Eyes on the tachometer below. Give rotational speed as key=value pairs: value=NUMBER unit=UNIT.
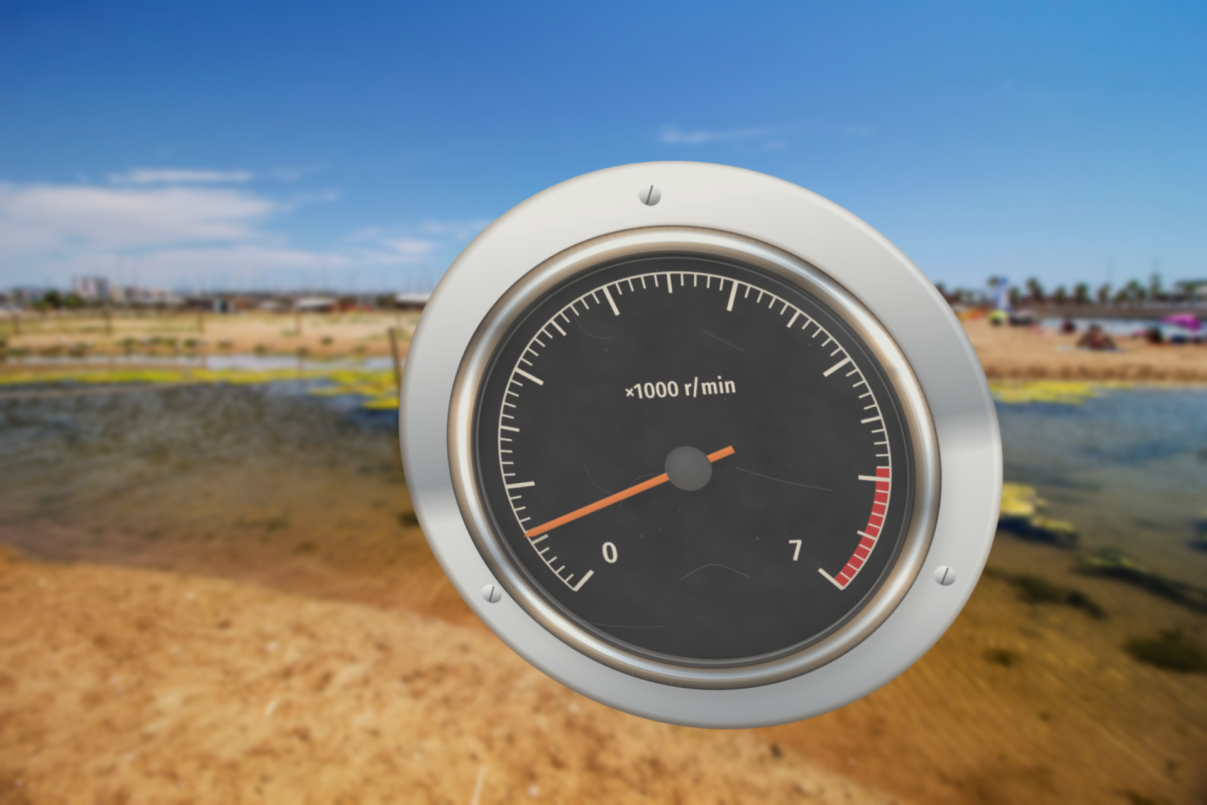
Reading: value=600 unit=rpm
